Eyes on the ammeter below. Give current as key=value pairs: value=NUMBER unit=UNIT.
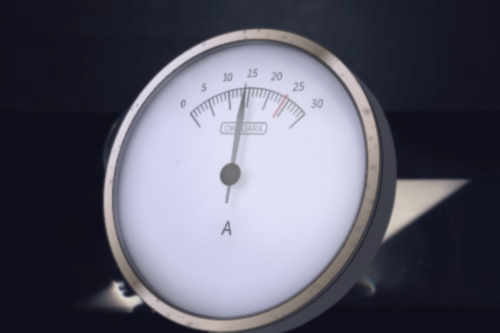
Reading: value=15 unit=A
